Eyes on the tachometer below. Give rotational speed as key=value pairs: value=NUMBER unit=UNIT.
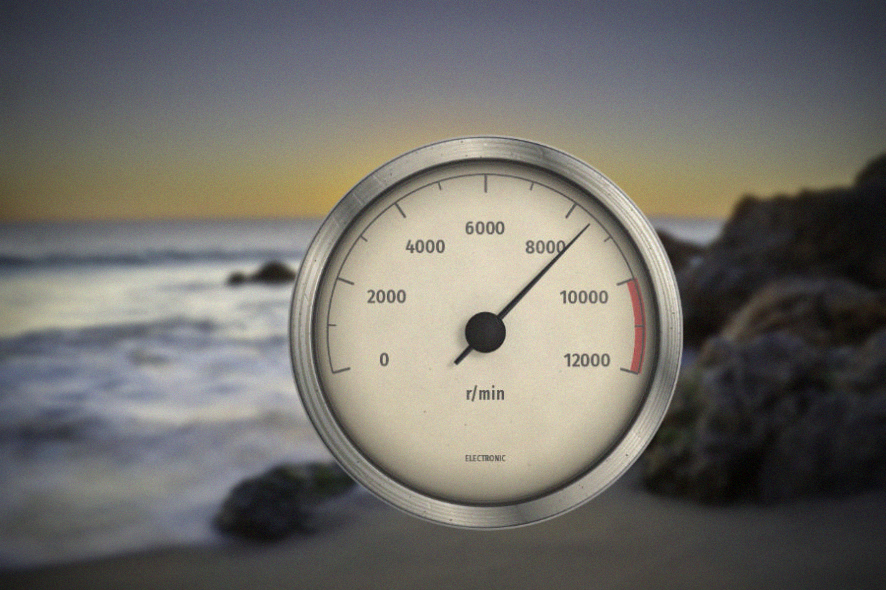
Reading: value=8500 unit=rpm
